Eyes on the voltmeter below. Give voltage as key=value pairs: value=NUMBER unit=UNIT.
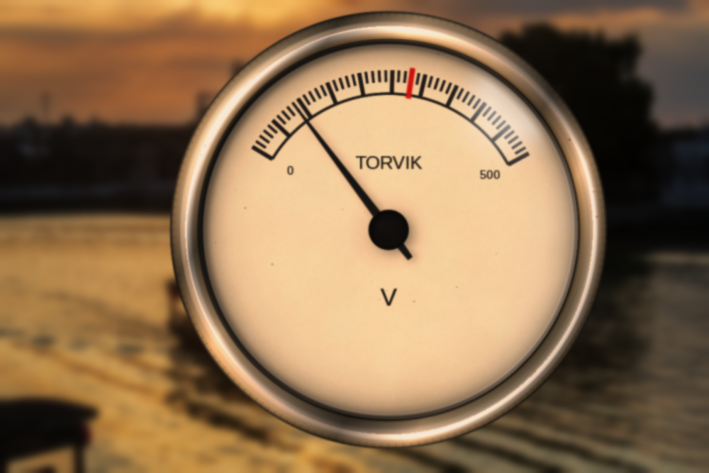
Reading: value=90 unit=V
